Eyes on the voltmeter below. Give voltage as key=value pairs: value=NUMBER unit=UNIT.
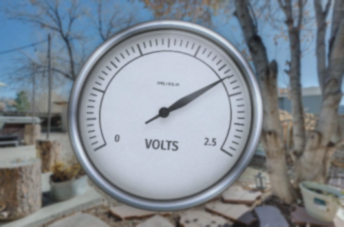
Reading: value=1.85 unit=V
